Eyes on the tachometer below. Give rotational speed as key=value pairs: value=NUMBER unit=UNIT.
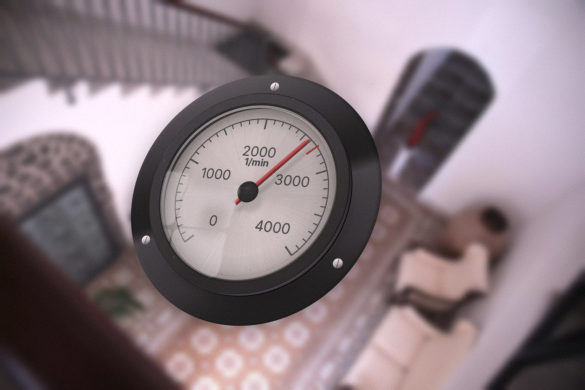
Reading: value=2600 unit=rpm
